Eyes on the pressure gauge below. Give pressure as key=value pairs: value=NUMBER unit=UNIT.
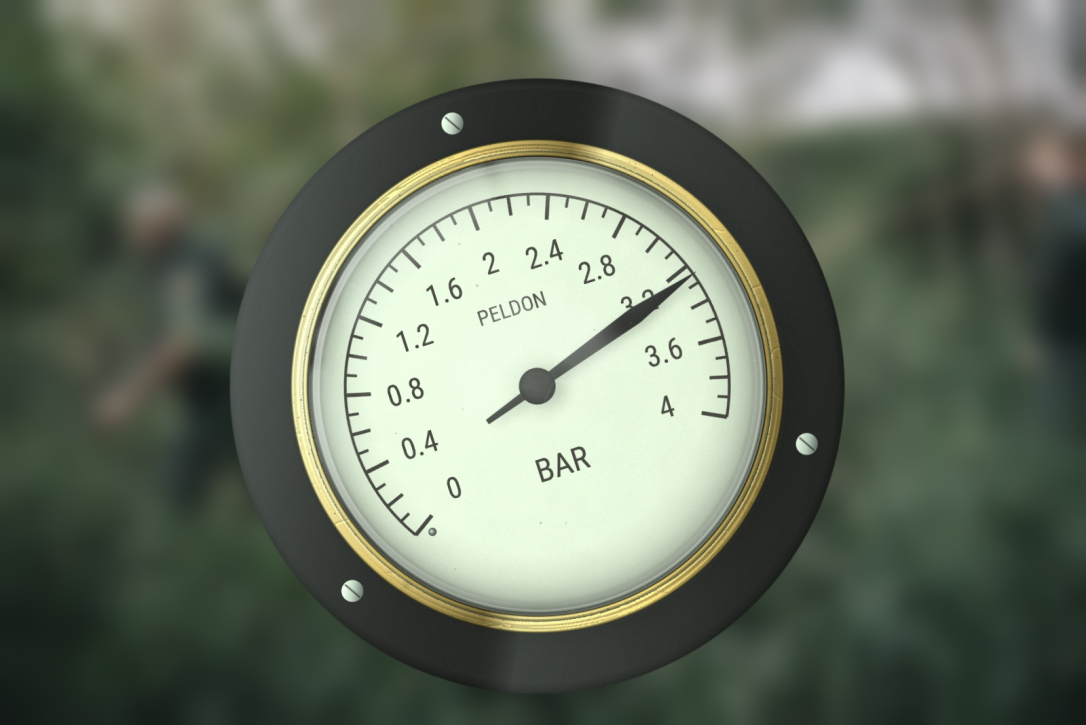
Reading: value=3.25 unit=bar
